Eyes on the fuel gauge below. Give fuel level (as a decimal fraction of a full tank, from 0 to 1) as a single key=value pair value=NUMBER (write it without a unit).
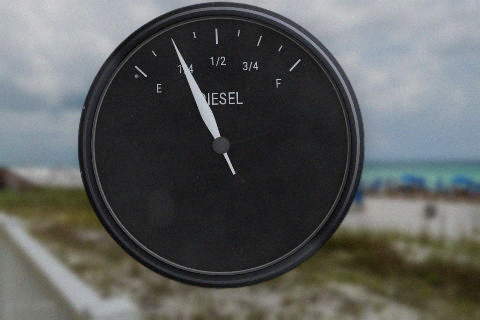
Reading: value=0.25
